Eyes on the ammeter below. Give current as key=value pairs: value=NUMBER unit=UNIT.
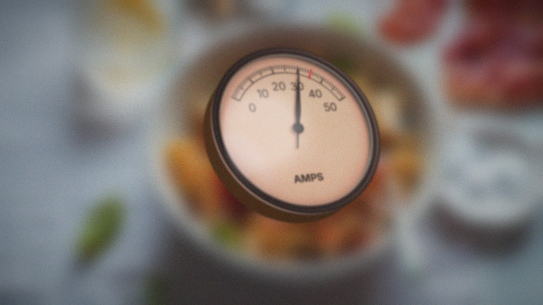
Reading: value=30 unit=A
